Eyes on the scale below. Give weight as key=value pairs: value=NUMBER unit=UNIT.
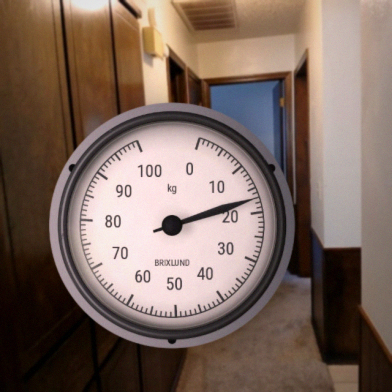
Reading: value=17 unit=kg
